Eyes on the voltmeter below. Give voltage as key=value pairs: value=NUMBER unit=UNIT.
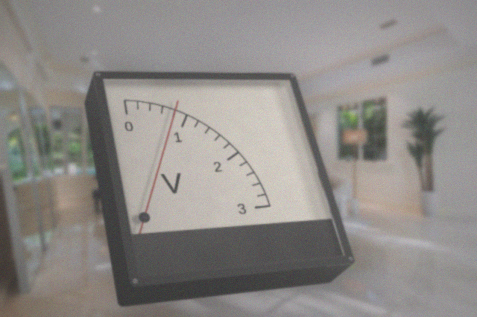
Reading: value=0.8 unit=V
